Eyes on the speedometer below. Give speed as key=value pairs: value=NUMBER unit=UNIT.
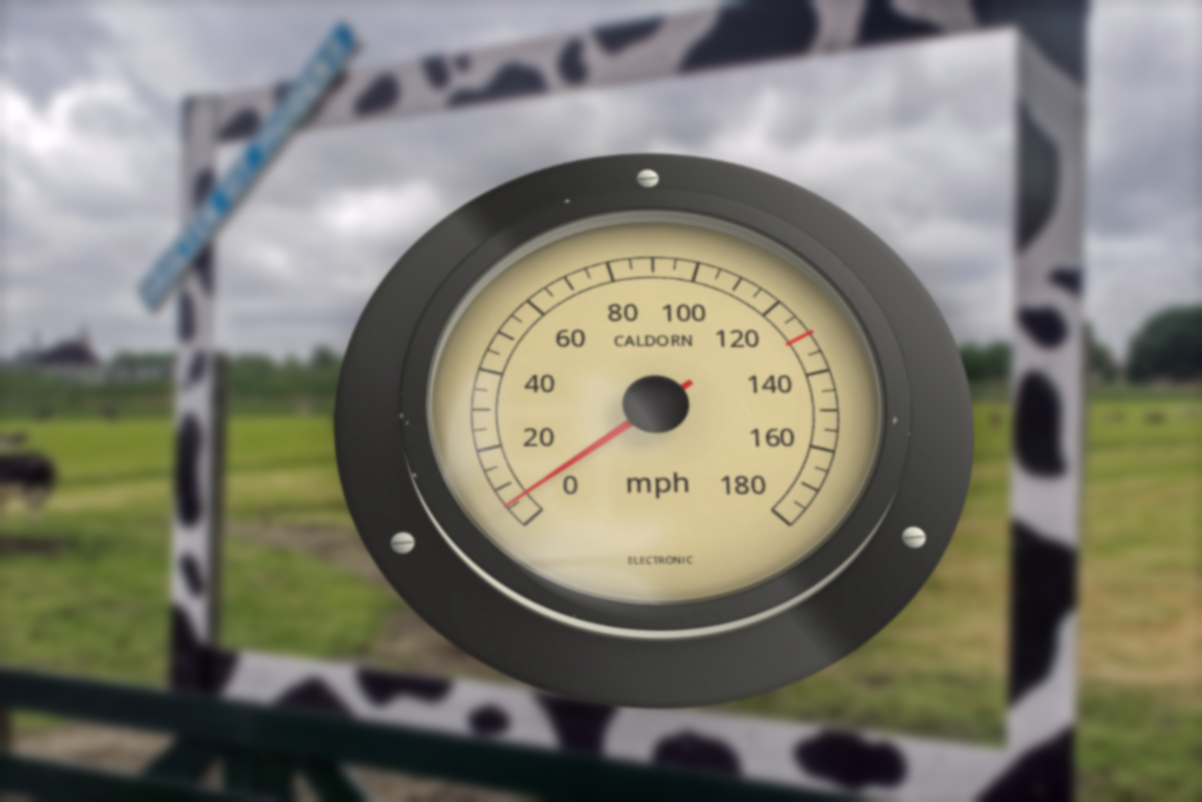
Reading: value=5 unit=mph
